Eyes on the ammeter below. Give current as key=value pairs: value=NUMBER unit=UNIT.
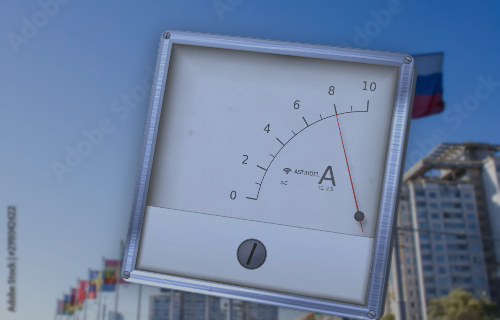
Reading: value=8 unit=A
